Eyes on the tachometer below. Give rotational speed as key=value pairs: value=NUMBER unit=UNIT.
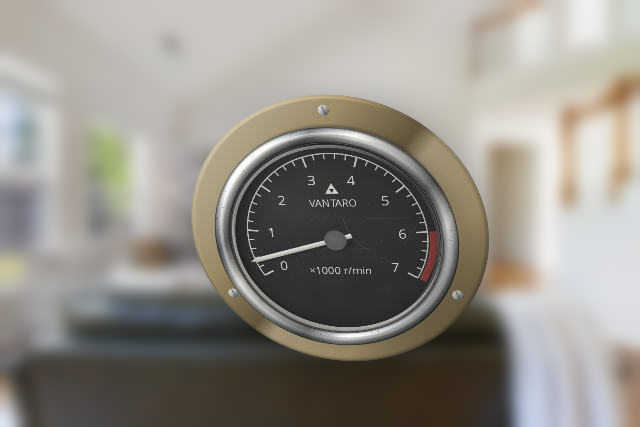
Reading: value=400 unit=rpm
